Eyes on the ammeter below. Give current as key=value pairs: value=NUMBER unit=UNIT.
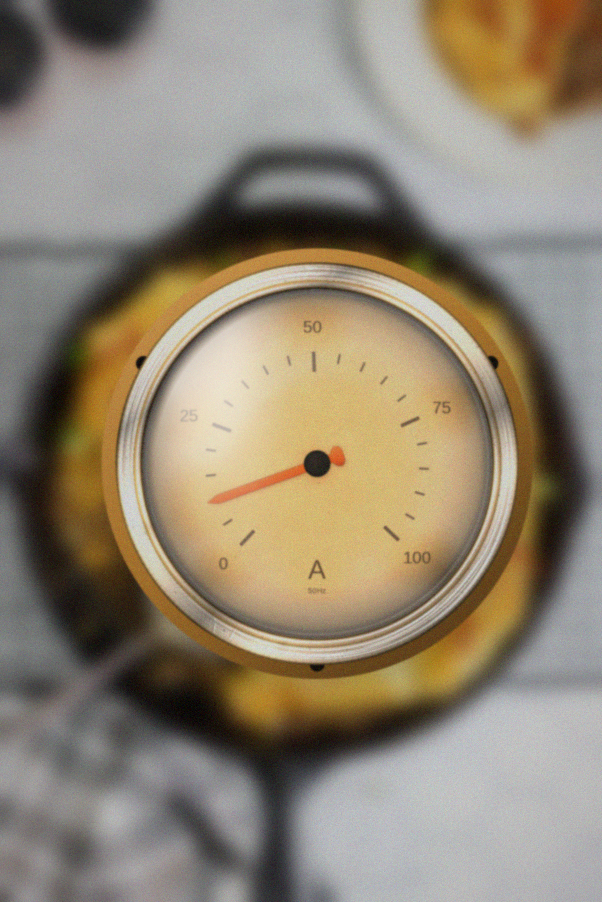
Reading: value=10 unit=A
